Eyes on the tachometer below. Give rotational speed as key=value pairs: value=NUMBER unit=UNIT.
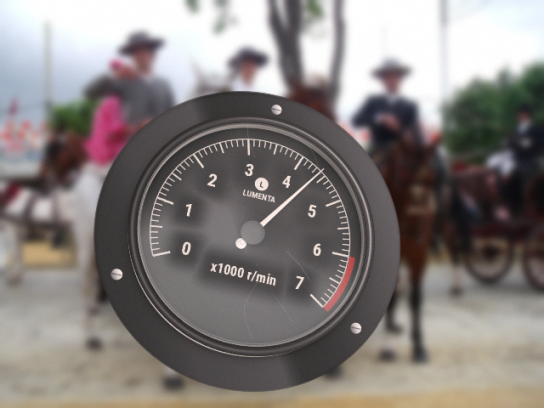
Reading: value=4400 unit=rpm
